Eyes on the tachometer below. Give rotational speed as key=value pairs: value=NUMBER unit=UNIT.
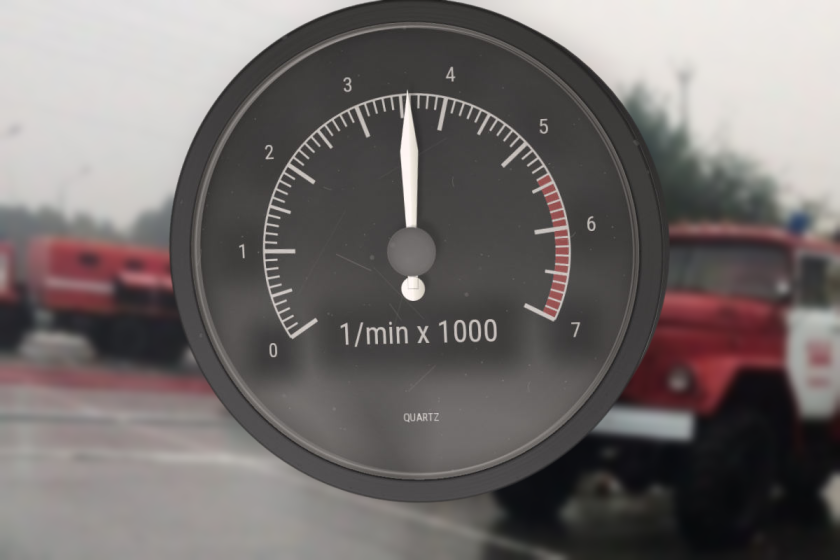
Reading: value=3600 unit=rpm
